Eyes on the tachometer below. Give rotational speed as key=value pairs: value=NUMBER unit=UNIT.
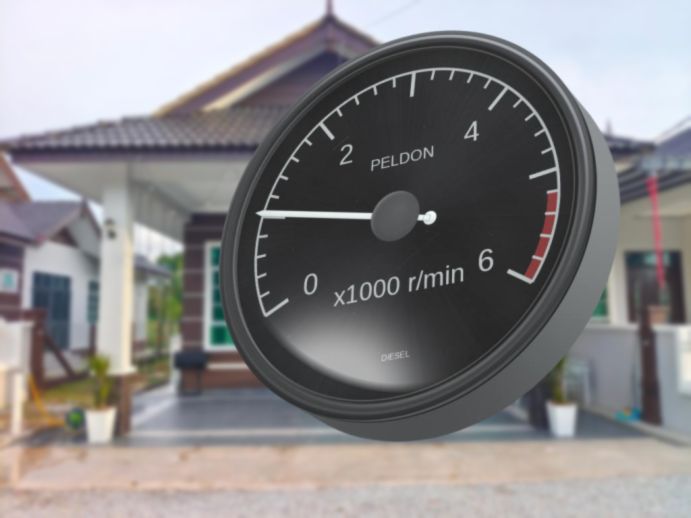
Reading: value=1000 unit=rpm
